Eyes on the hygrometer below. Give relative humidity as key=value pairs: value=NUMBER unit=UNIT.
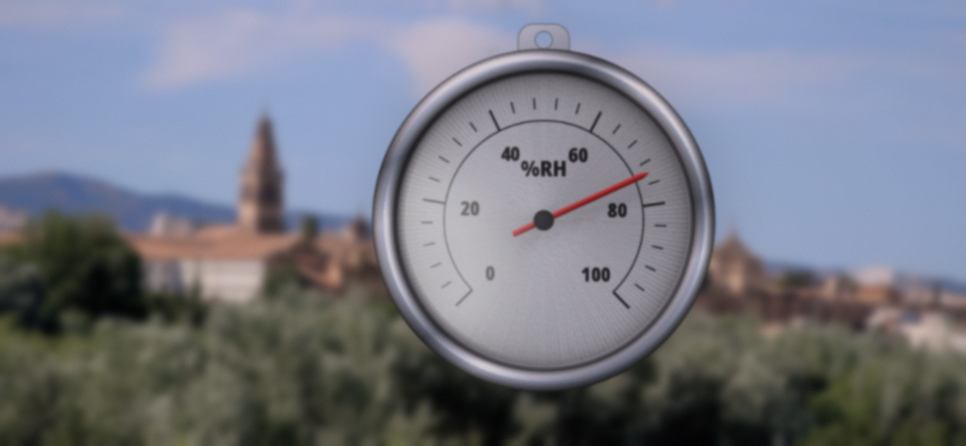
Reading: value=74 unit=%
